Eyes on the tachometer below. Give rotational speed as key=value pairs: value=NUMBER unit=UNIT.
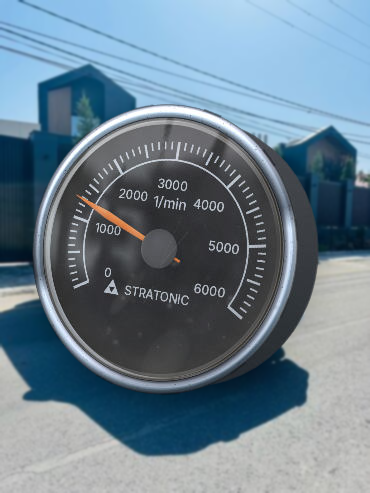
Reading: value=1300 unit=rpm
